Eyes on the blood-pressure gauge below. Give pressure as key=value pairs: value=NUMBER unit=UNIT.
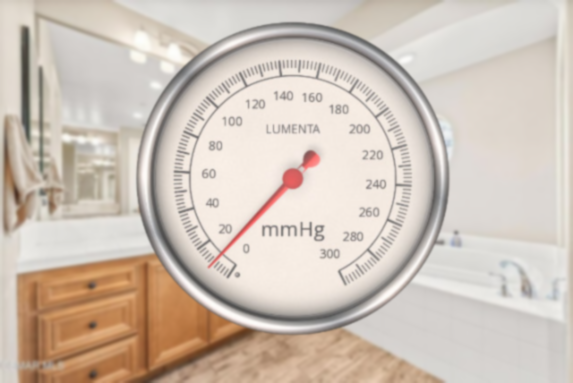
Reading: value=10 unit=mmHg
